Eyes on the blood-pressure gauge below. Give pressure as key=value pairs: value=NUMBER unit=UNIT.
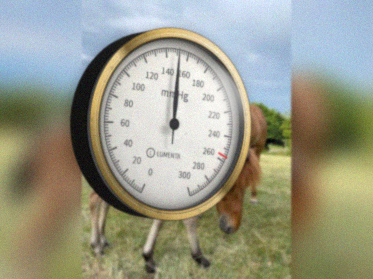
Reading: value=150 unit=mmHg
